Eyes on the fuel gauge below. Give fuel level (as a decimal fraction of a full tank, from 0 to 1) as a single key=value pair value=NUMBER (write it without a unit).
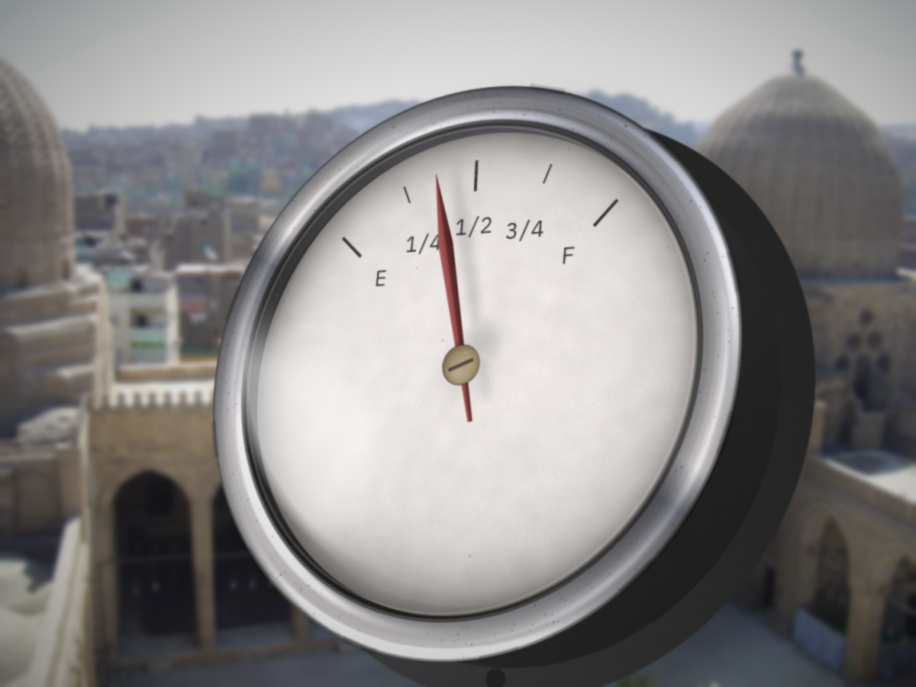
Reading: value=0.375
